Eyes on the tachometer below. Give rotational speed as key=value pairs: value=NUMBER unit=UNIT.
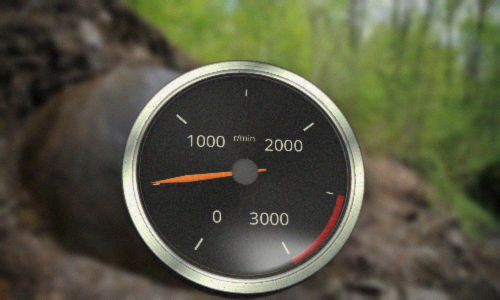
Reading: value=500 unit=rpm
